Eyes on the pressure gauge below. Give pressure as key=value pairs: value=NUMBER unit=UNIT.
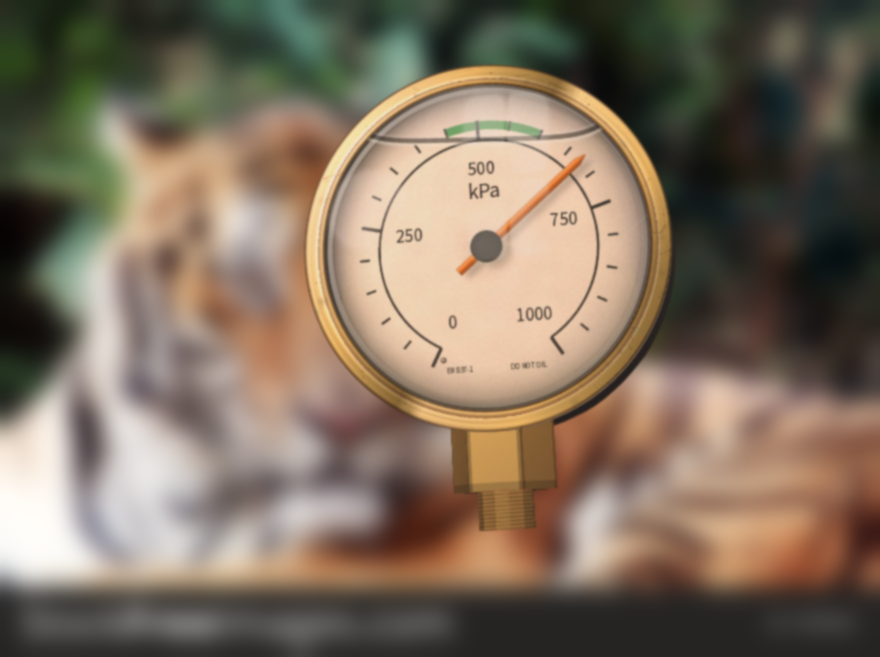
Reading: value=675 unit=kPa
